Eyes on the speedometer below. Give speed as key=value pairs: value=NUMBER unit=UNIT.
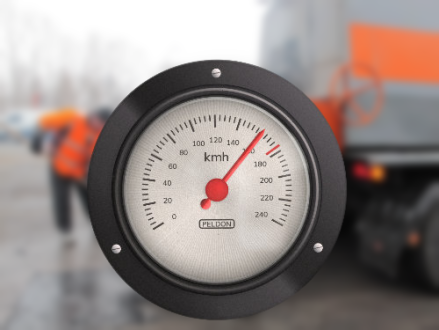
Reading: value=160 unit=km/h
